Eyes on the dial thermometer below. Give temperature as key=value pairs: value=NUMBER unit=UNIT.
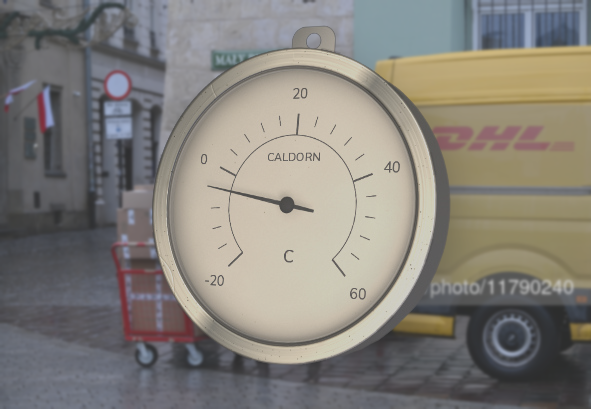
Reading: value=-4 unit=°C
